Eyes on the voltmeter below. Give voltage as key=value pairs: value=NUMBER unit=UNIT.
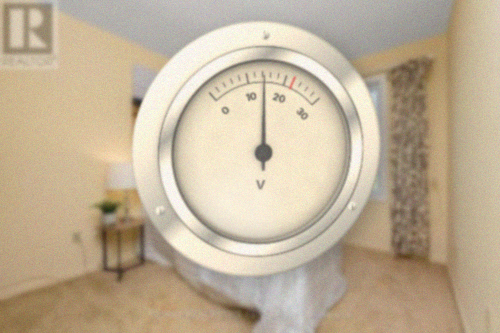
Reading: value=14 unit=V
